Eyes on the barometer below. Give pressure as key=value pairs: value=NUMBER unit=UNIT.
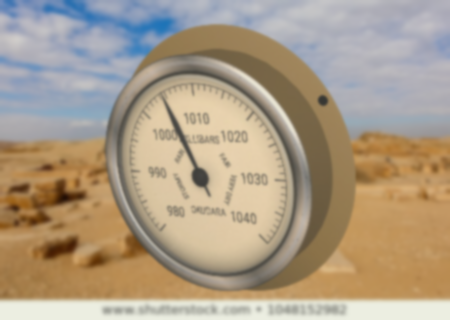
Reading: value=1005 unit=mbar
